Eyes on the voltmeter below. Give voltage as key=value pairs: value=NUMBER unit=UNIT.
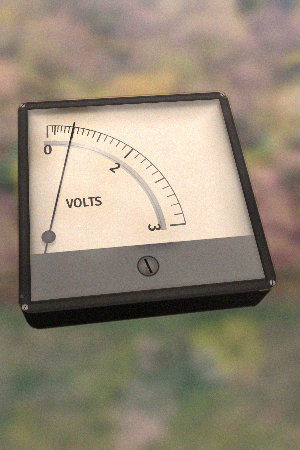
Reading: value=1 unit=V
